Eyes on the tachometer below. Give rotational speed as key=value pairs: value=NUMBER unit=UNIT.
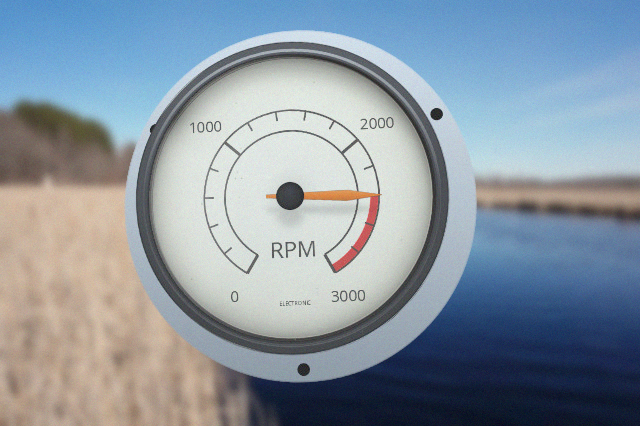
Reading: value=2400 unit=rpm
